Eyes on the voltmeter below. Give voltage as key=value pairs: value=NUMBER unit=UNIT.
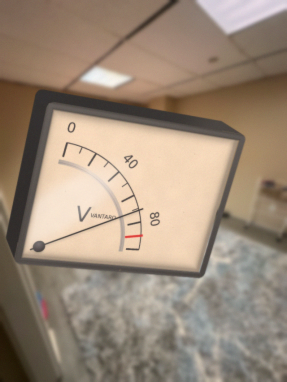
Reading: value=70 unit=V
